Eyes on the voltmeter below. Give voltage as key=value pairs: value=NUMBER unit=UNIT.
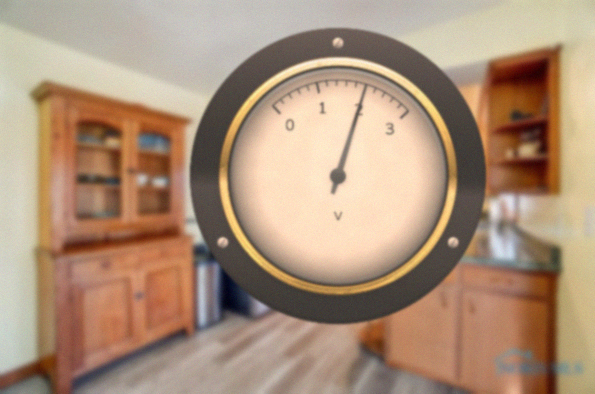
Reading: value=2 unit=V
